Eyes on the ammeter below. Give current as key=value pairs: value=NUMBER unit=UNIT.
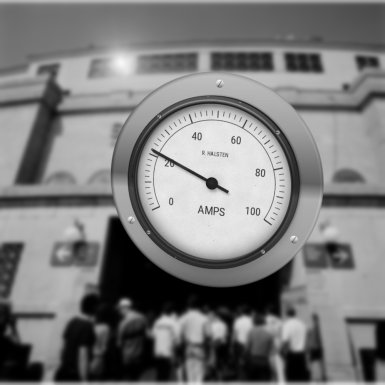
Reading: value=22 unit=A
